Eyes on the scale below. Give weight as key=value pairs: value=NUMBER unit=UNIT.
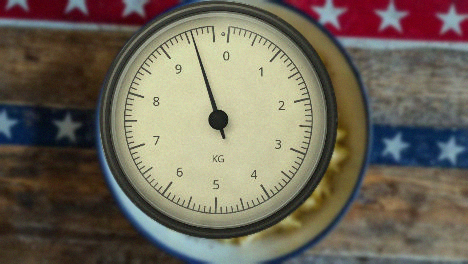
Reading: value=9.6 unit=kg
